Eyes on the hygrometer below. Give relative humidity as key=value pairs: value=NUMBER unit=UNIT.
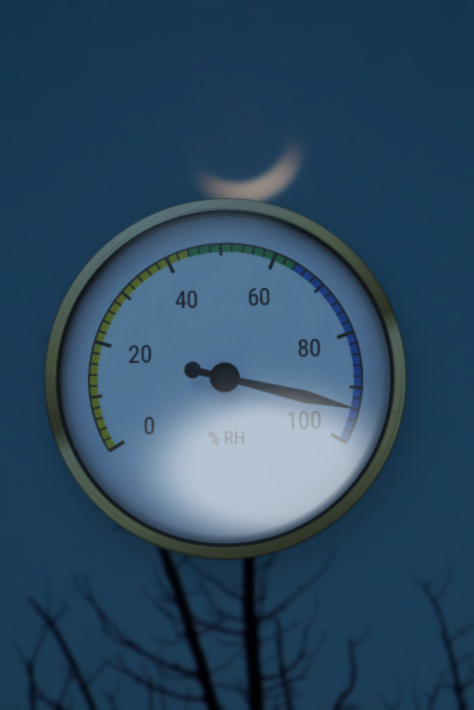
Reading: value=94 unit=%
